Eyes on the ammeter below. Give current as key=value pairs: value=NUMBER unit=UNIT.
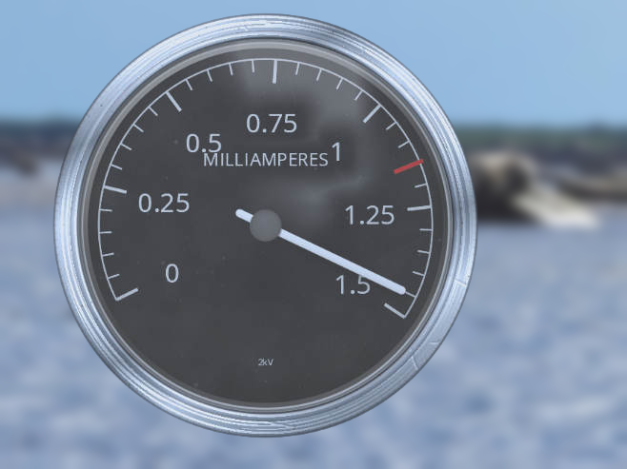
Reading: value=1.45 unit=mA
